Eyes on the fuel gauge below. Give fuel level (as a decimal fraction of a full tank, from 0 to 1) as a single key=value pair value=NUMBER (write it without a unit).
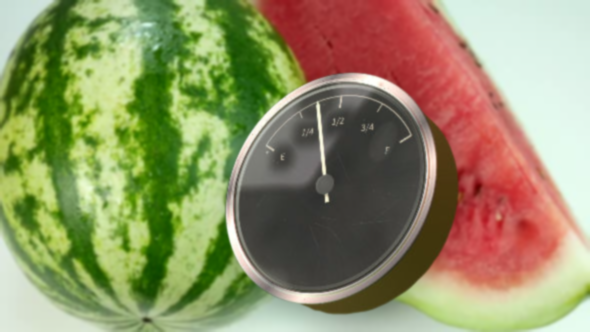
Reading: value=0.375
